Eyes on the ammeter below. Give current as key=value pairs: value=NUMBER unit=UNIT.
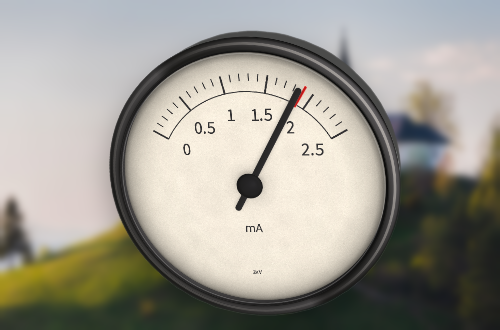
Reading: value=1.85 unit=mA
